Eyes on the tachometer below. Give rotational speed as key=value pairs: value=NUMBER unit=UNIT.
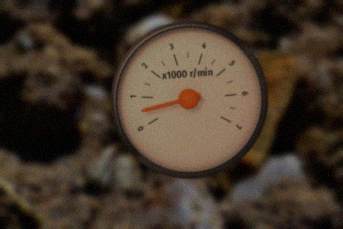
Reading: value=500 unit=rpm
